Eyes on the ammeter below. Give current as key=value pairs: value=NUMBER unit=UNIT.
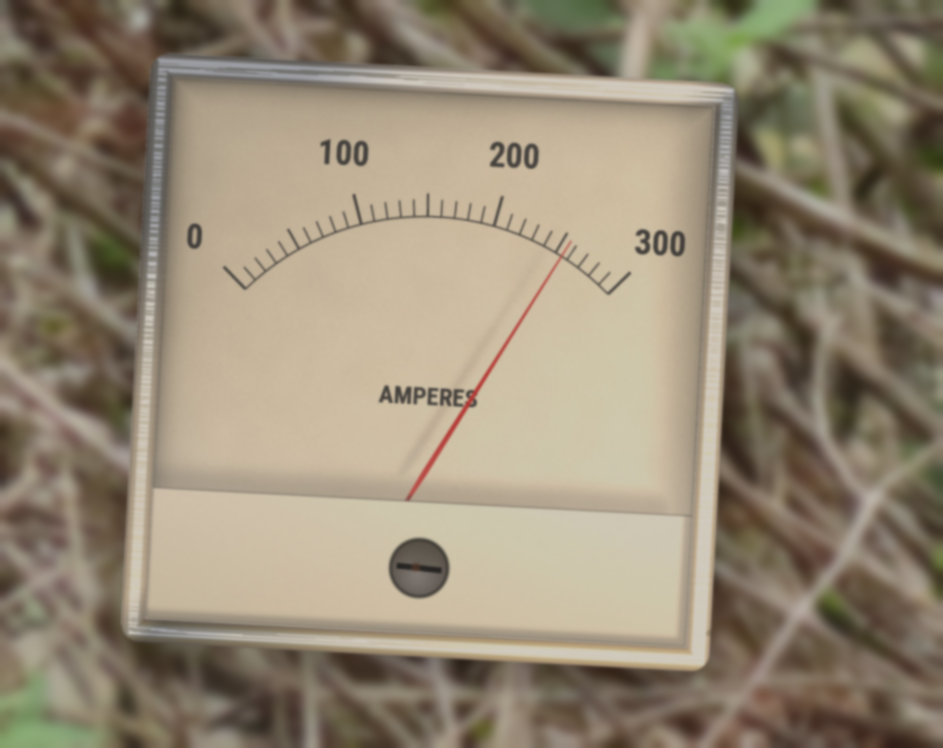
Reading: value=255 unit=A
